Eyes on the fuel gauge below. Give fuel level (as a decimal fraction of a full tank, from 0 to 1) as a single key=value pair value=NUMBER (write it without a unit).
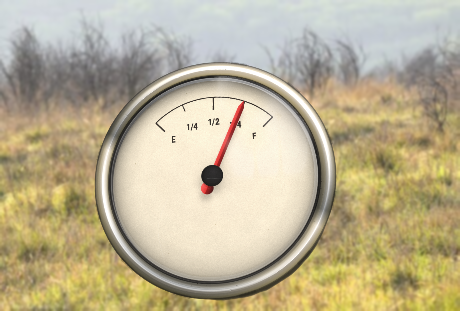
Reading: value=0.75
